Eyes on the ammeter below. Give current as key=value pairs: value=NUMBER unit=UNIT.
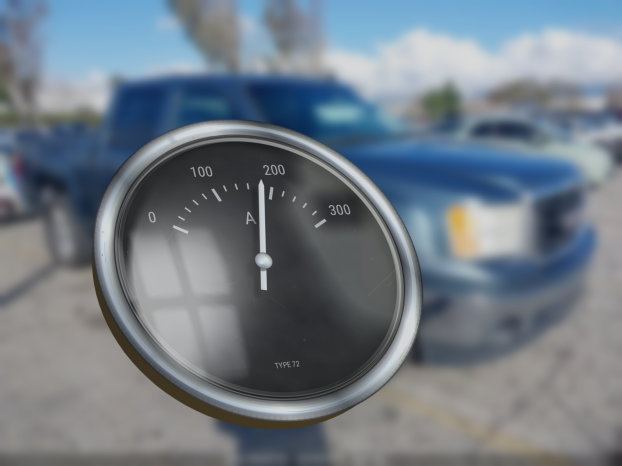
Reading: value=180 unit=A
